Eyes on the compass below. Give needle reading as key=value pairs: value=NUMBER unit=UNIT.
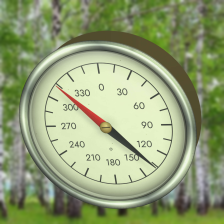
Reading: value=315 unit=°
